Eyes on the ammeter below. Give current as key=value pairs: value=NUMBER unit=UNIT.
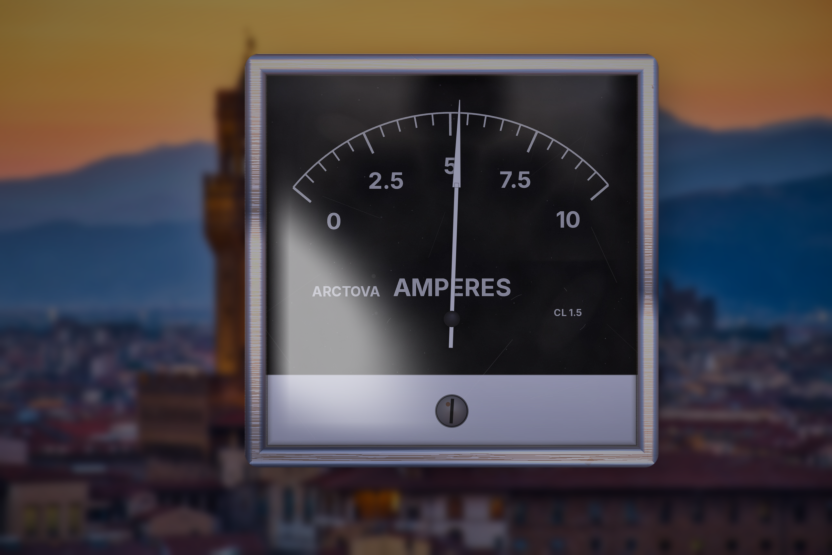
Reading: value=5.25 unit=A
